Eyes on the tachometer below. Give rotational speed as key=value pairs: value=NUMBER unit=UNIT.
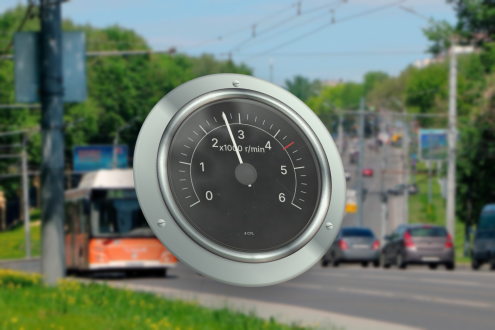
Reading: value=2600 unit=rpm
